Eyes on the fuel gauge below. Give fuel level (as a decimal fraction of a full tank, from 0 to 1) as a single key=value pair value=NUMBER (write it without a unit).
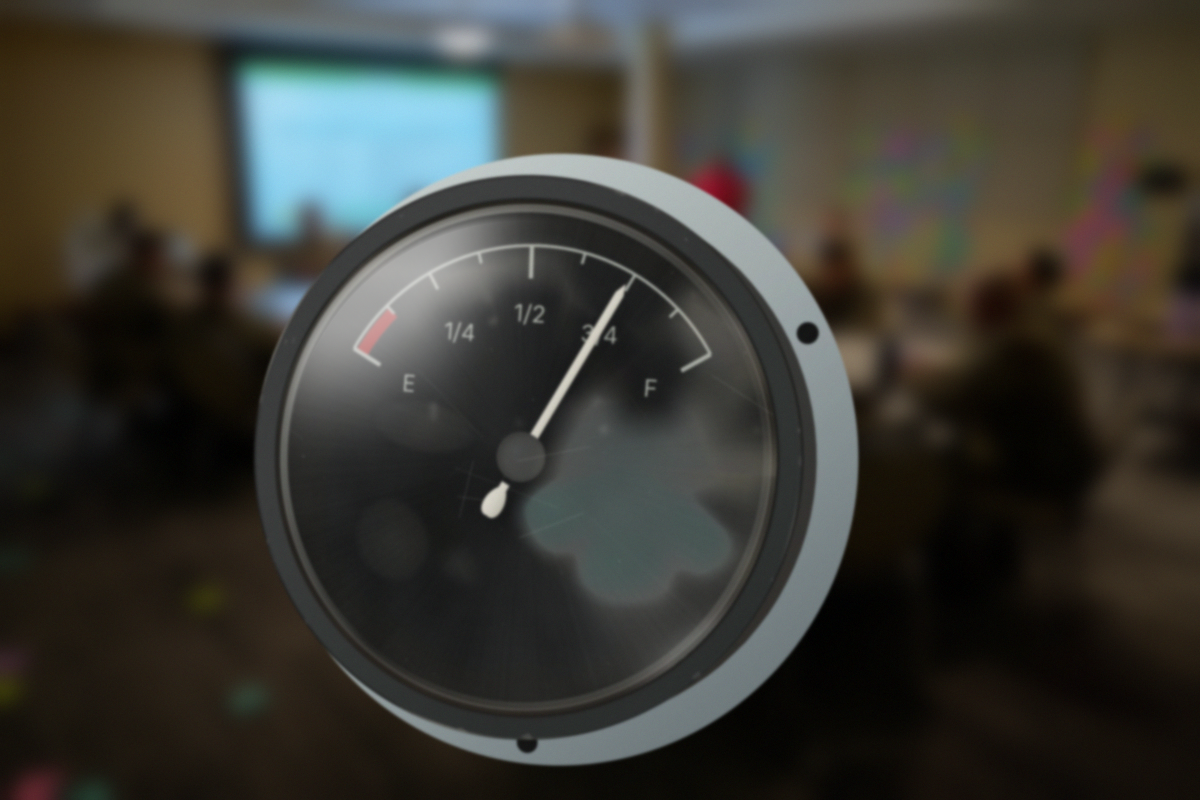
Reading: value=0.75
